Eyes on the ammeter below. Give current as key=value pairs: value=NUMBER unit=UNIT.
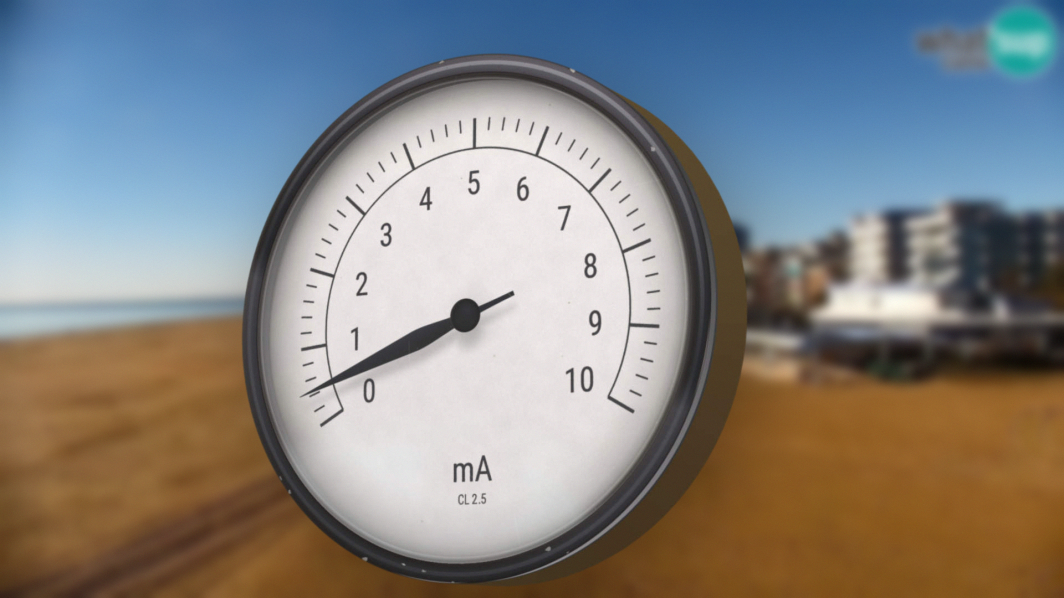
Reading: value=0.4 unit=mA
